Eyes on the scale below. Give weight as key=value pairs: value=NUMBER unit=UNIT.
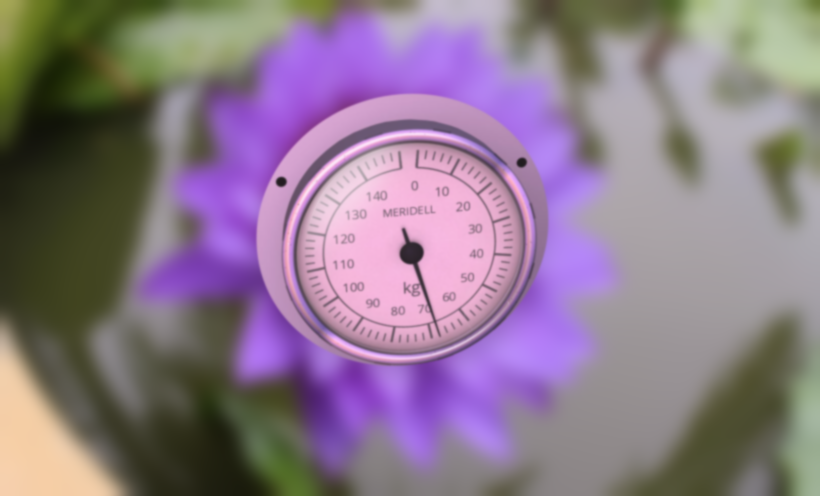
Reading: value=68 unit=kg
